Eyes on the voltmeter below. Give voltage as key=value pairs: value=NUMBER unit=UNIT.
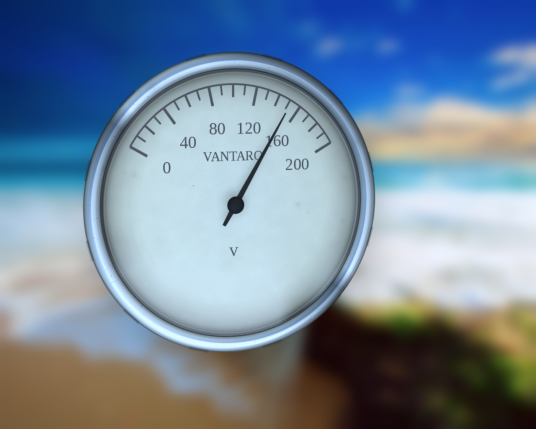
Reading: value=150 unit=V
